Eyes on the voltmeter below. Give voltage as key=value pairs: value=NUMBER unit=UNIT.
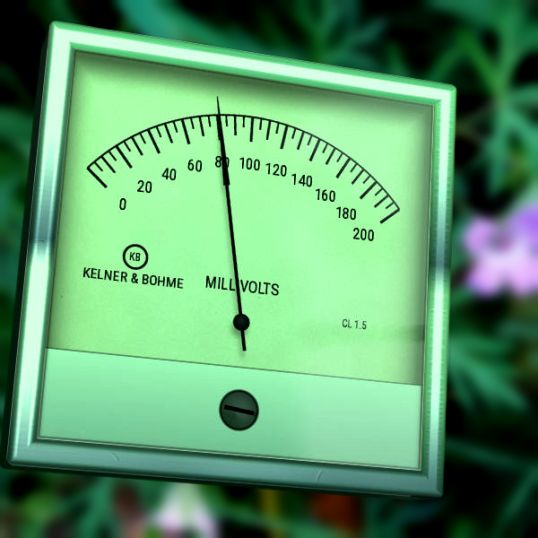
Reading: value=80 unit=mV
